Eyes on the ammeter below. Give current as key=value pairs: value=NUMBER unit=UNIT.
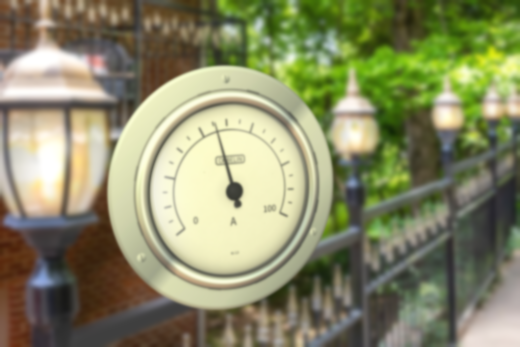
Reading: value=45 unit=A
